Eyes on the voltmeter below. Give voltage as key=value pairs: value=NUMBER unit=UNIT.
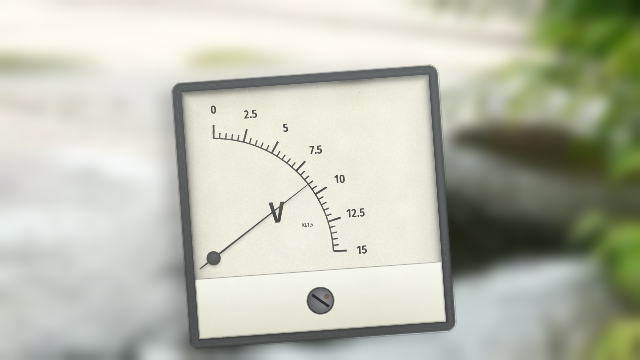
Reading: value=9 unit=V
